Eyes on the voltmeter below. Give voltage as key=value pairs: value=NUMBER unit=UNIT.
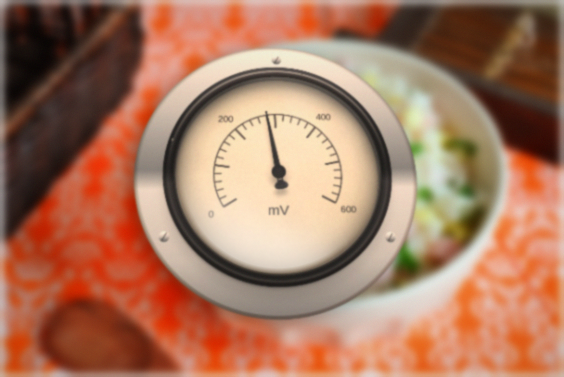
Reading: value=280 unit=mV
